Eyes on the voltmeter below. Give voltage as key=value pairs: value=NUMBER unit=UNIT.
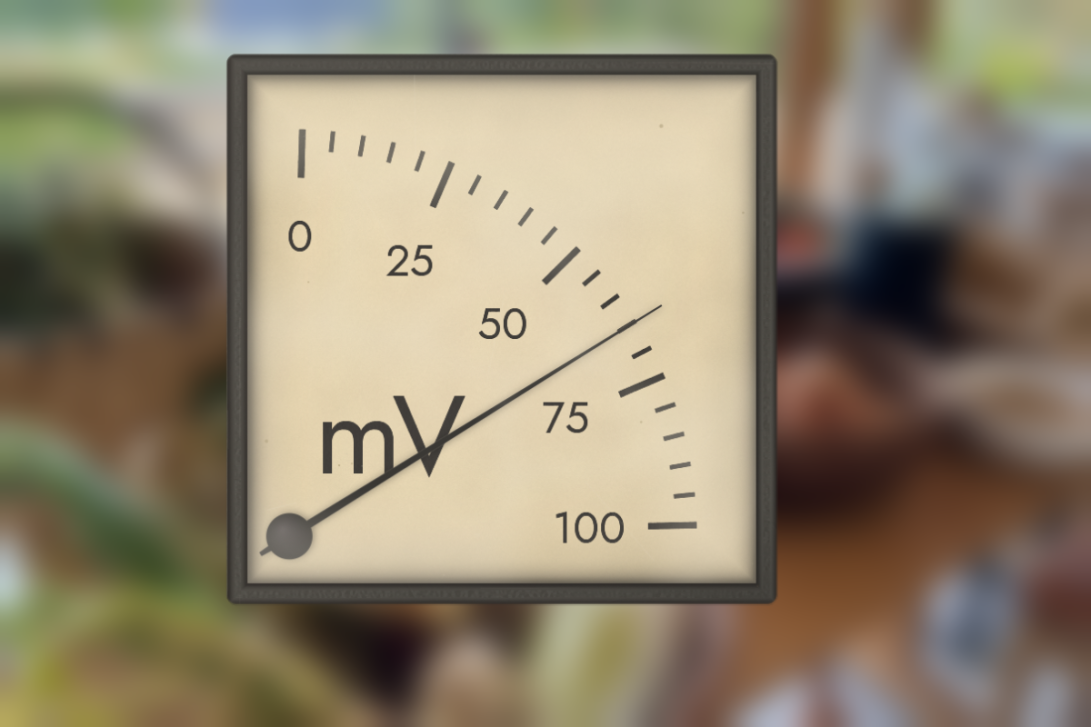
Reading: value=65 unit=mV
